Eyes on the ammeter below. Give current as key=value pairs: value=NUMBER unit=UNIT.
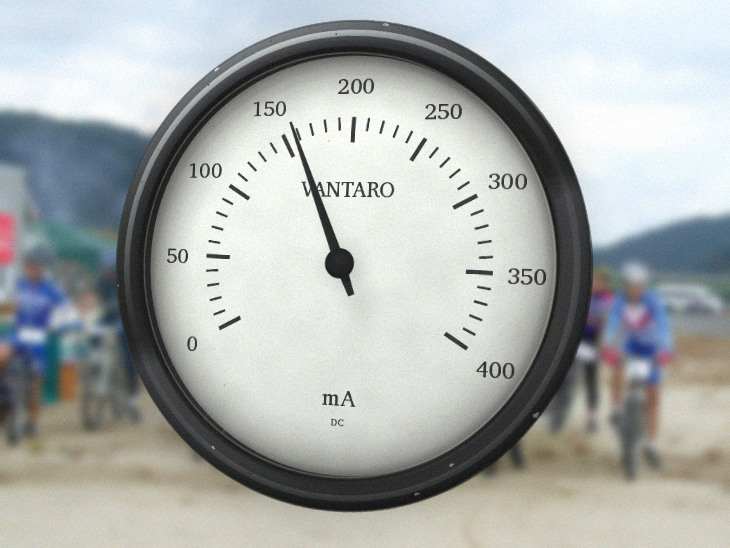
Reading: value=160 unit=mA
